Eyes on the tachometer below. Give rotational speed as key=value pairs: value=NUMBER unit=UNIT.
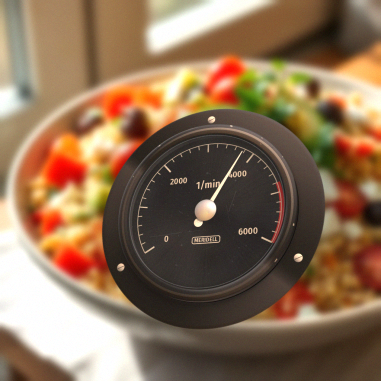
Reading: value=3800 unit=rpm
